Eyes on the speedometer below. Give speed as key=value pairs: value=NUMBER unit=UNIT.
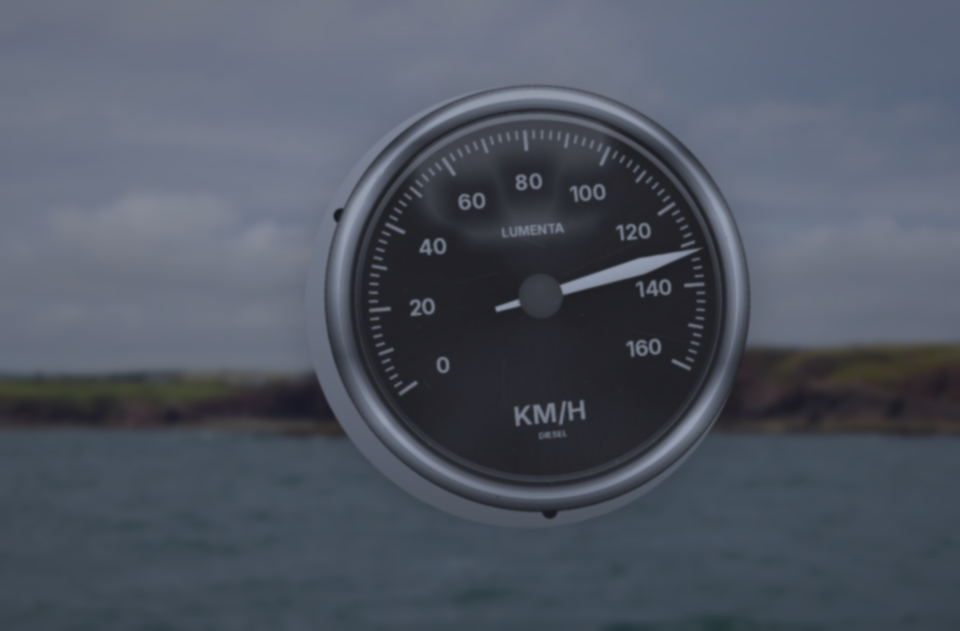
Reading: value=132 unit=km/h
